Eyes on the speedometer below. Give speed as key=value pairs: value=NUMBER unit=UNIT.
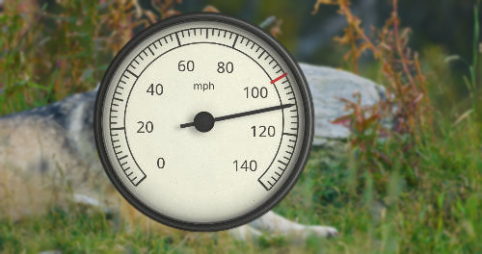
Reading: value=110 unit=mph
